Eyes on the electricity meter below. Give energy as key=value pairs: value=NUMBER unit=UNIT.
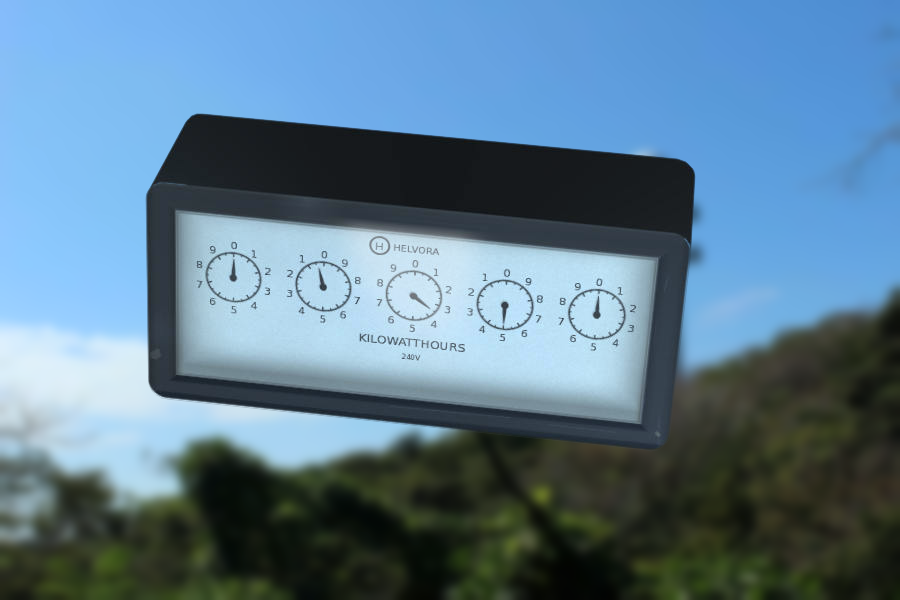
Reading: value=350 unit=kWh
